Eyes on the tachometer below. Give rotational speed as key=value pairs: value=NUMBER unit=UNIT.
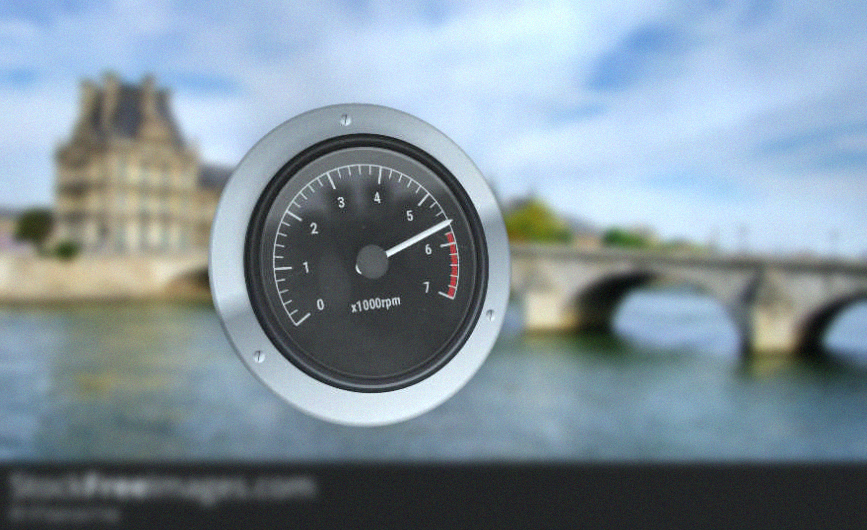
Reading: value=5600 unit=rpm
